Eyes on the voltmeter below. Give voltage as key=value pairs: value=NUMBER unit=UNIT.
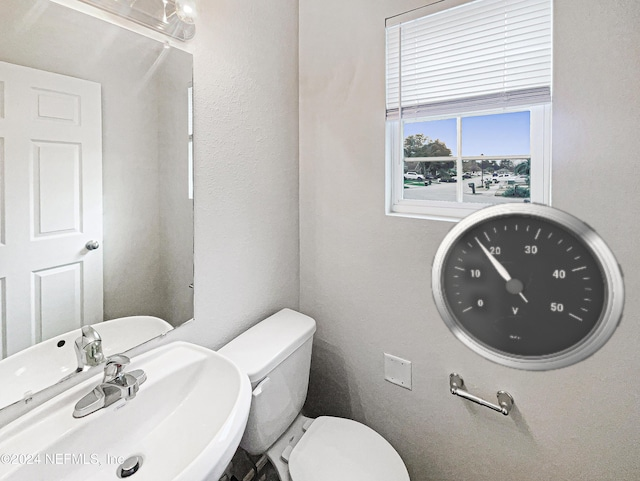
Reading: value=18 unit=V
